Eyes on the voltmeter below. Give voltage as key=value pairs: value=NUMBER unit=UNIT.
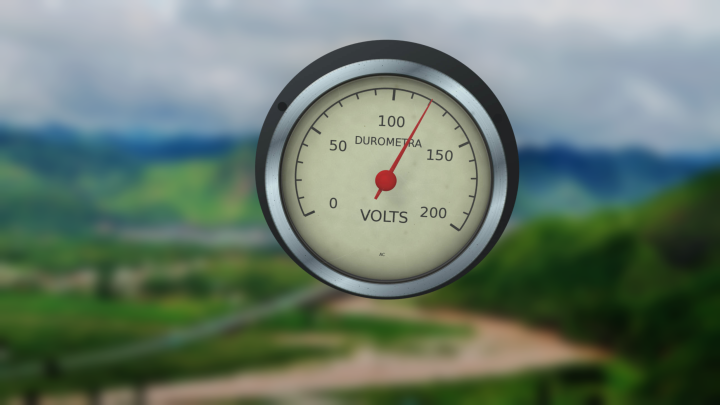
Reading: value=120 unit=V
